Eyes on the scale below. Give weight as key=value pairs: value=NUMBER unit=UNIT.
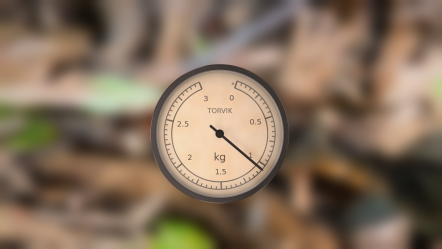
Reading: value=1.05 unit=kg
